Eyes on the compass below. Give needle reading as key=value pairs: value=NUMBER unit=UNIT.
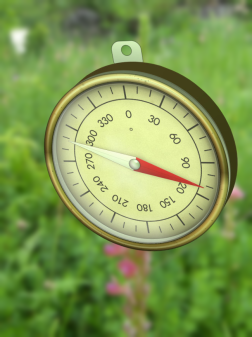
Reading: value=110 unit=°
